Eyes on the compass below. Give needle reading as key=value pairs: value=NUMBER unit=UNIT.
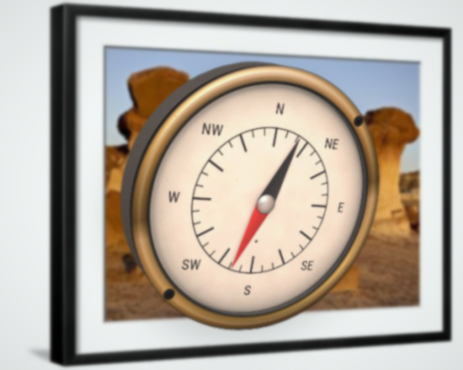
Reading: value=200 unit=°
